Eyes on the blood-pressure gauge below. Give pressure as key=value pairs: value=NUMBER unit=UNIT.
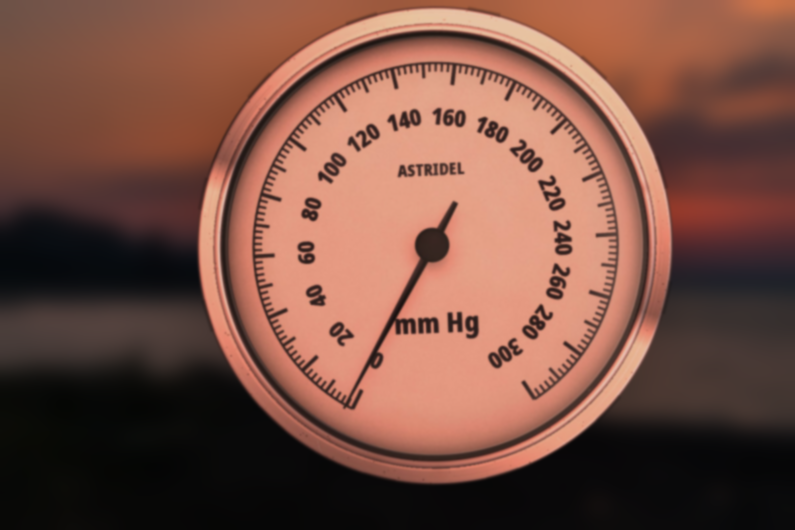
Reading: value=2 unit=mmHg
